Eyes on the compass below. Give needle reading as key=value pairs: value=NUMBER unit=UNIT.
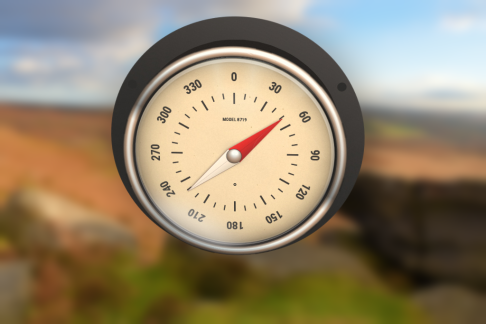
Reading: value=50 unit=°
